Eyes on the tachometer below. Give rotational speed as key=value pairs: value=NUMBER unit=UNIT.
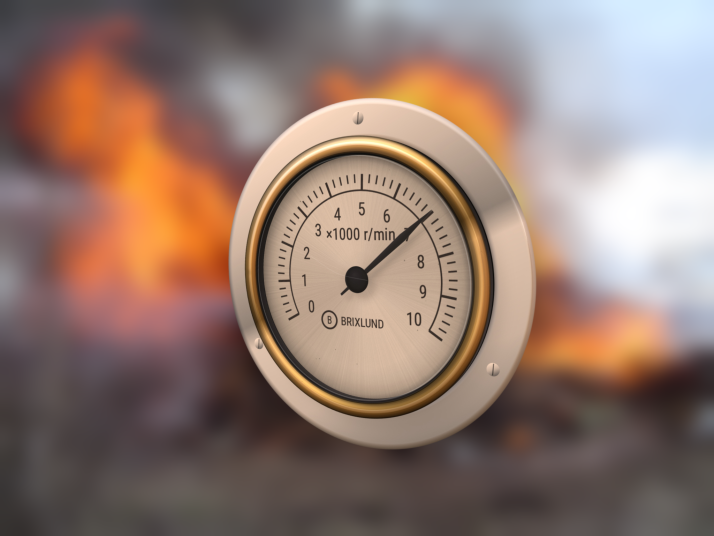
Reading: value=7000 unit=rpm
